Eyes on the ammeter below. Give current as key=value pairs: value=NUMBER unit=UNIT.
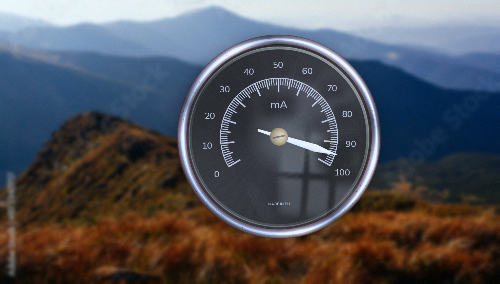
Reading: value=95 unit=mA
